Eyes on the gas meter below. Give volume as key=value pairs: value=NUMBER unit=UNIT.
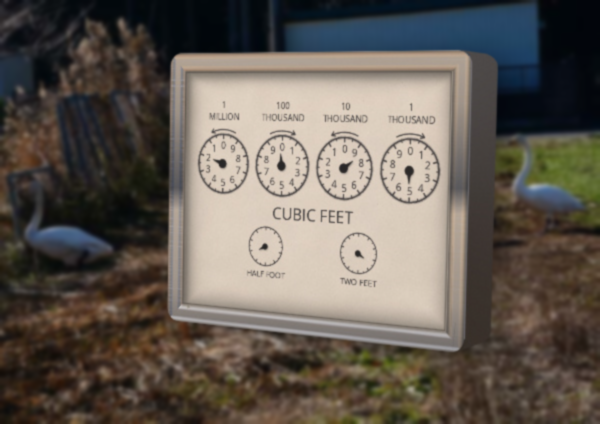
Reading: value=198500 unit=ft³
